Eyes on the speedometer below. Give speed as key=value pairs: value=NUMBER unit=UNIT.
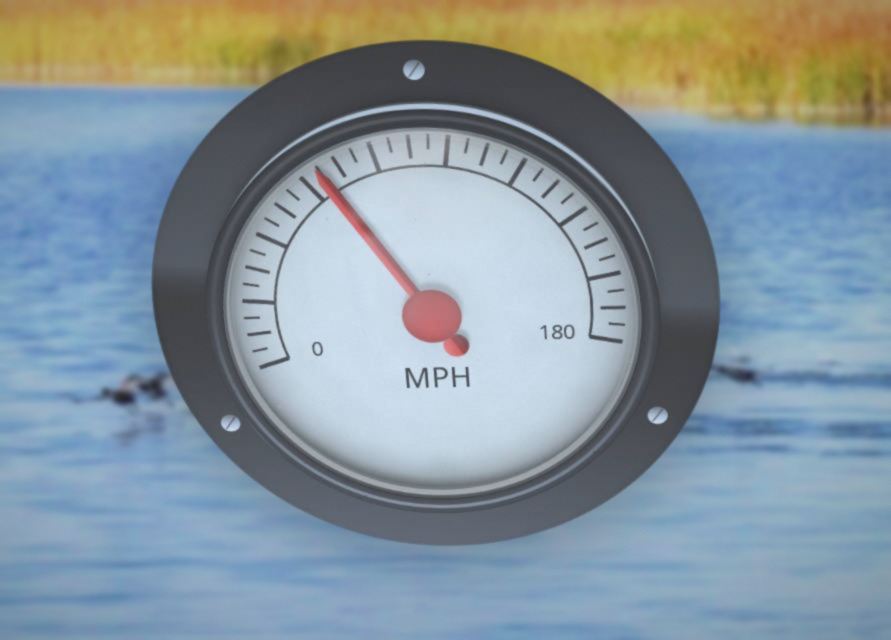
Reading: value=65 unit=mph
